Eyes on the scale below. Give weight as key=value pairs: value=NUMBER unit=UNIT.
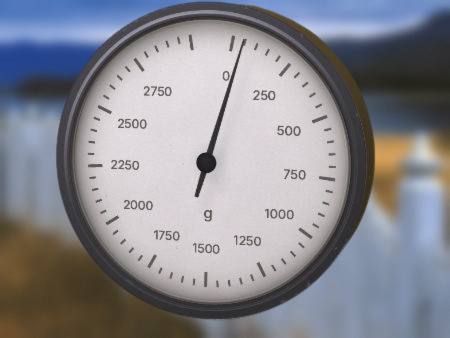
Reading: value=50 unit=g
